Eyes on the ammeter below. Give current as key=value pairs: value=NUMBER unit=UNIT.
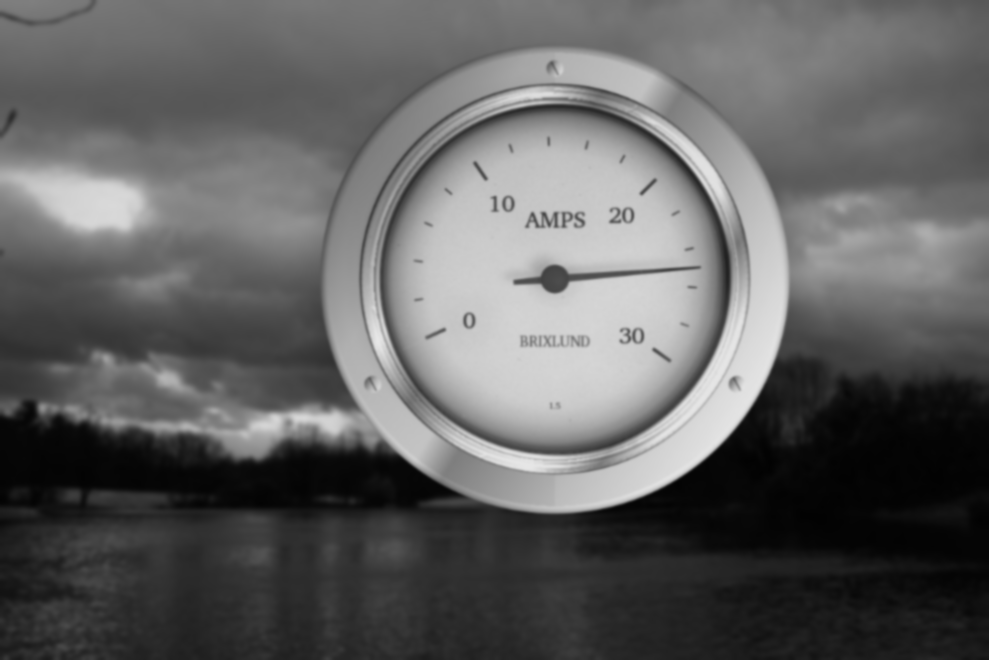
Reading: value=25 unit=A
